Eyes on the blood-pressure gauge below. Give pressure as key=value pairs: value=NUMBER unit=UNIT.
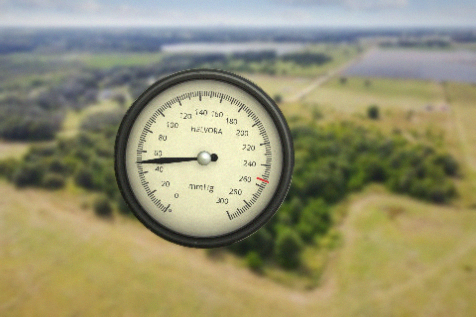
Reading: value=50 unit=mmHg
